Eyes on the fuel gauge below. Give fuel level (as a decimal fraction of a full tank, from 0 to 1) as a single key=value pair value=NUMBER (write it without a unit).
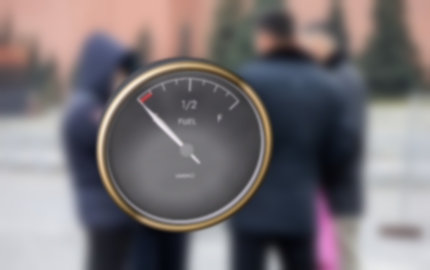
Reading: value=0
